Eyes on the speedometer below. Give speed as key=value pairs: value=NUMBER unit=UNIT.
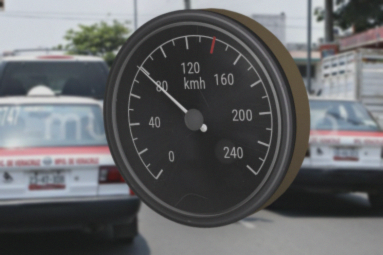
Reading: value=80 unit=km/h
